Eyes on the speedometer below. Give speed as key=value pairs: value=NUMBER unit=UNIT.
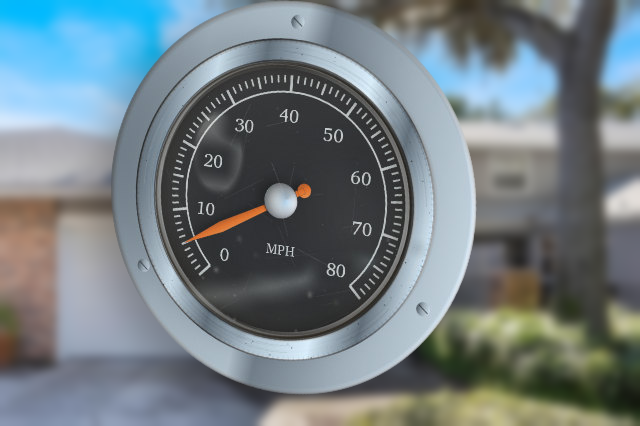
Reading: value=5 unit=mph
